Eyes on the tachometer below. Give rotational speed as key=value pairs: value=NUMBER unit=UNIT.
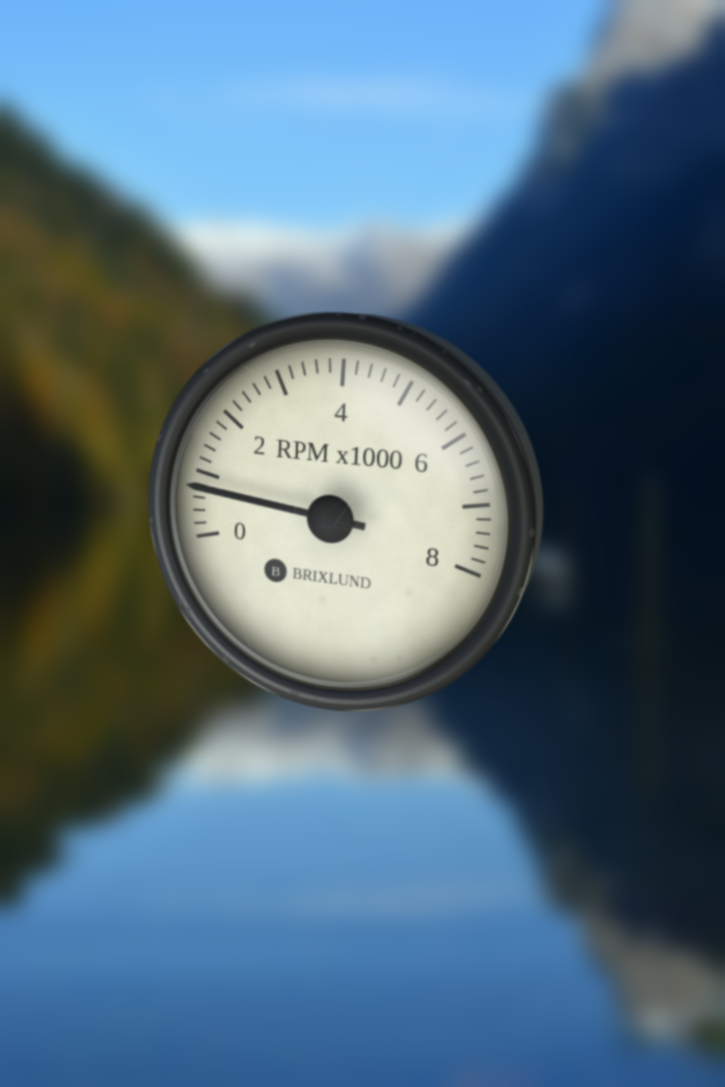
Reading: value=800 unit=rpm
